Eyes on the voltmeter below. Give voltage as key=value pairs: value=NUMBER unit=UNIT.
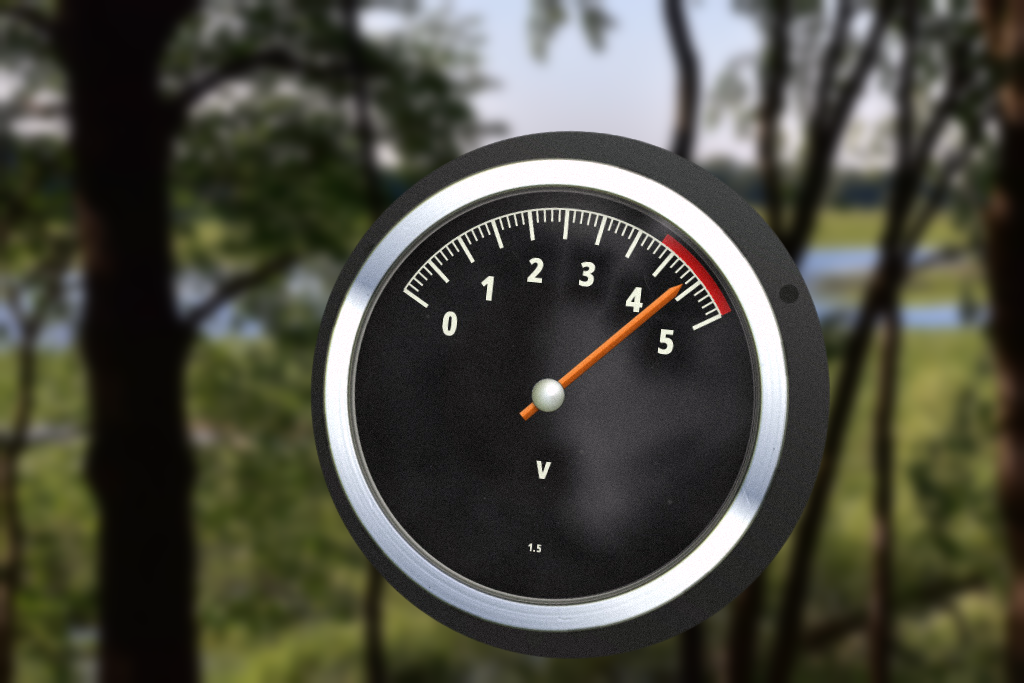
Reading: value=4.4 unit=V
